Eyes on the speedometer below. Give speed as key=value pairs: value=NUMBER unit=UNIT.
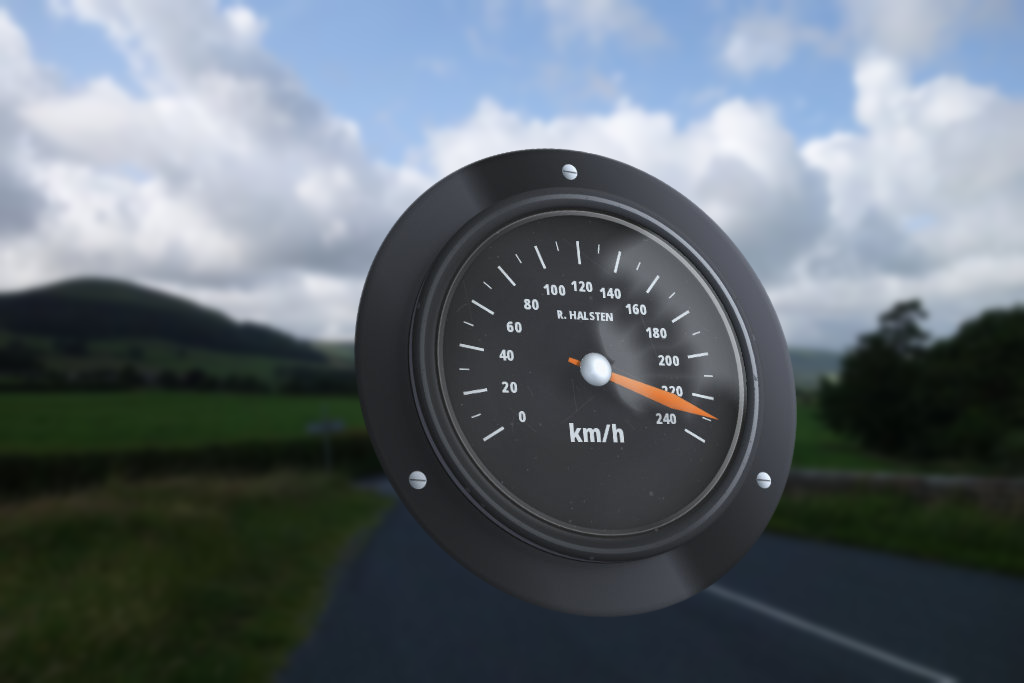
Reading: value=230 unit=km/h
